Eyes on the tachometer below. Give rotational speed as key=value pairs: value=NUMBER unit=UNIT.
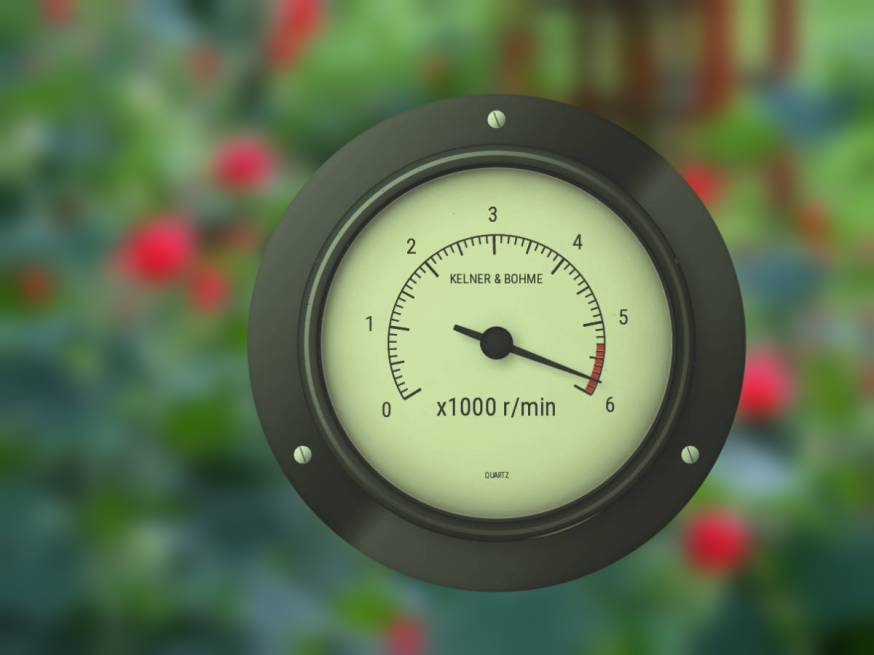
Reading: value=5800 unit=rpm
